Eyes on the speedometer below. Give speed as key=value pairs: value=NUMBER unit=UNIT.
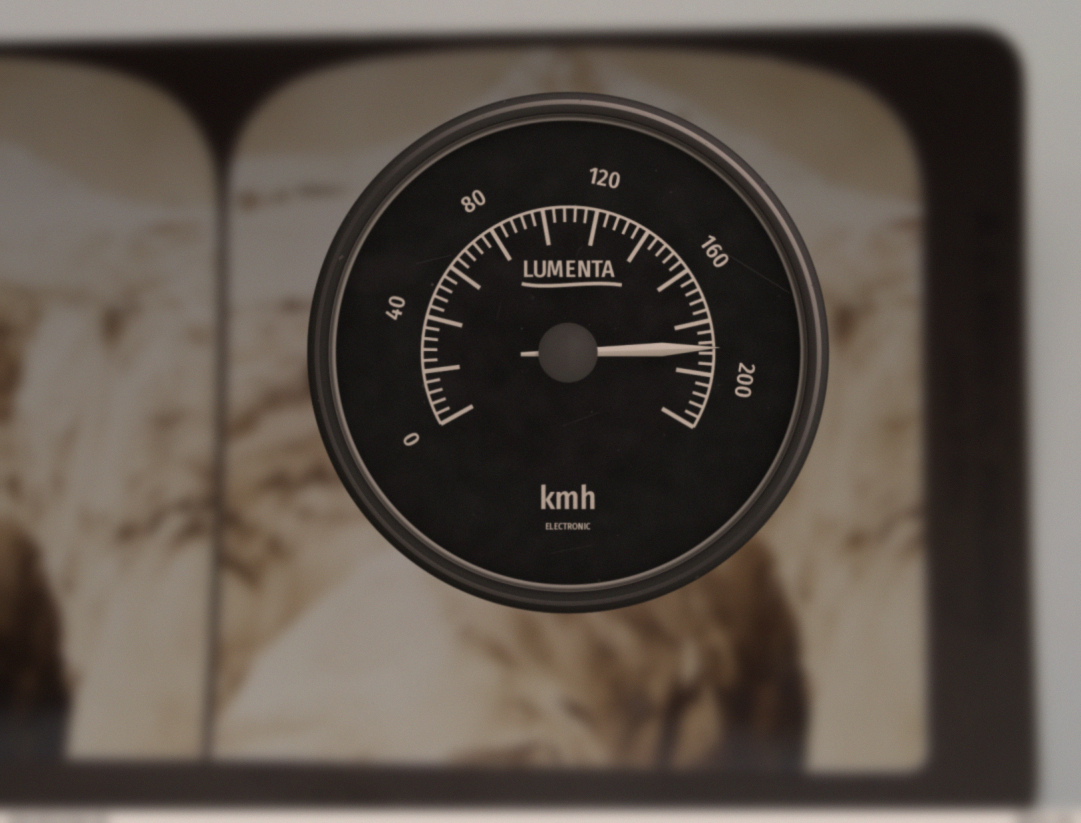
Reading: value=190 unit=km/h
